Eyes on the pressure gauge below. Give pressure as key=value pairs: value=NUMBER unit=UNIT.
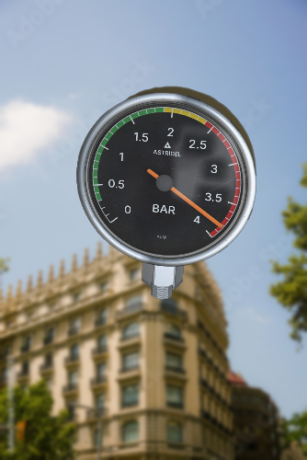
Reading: value=3.8 unit=bar
